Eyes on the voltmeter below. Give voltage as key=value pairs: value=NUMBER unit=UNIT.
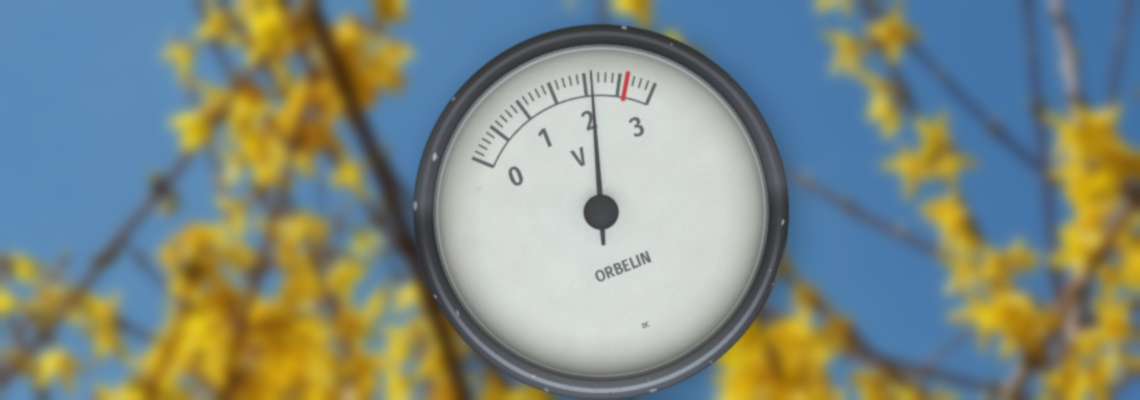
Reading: value=2.1 unit=V
